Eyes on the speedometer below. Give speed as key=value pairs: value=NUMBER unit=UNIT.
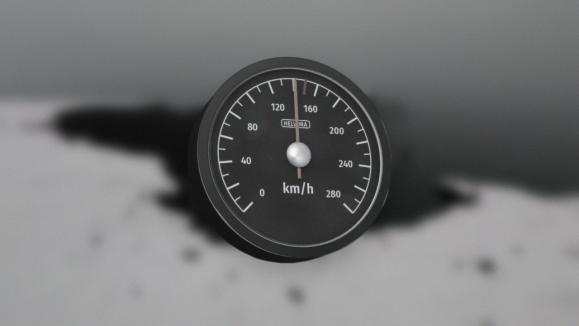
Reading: value=140 unit=km/h
